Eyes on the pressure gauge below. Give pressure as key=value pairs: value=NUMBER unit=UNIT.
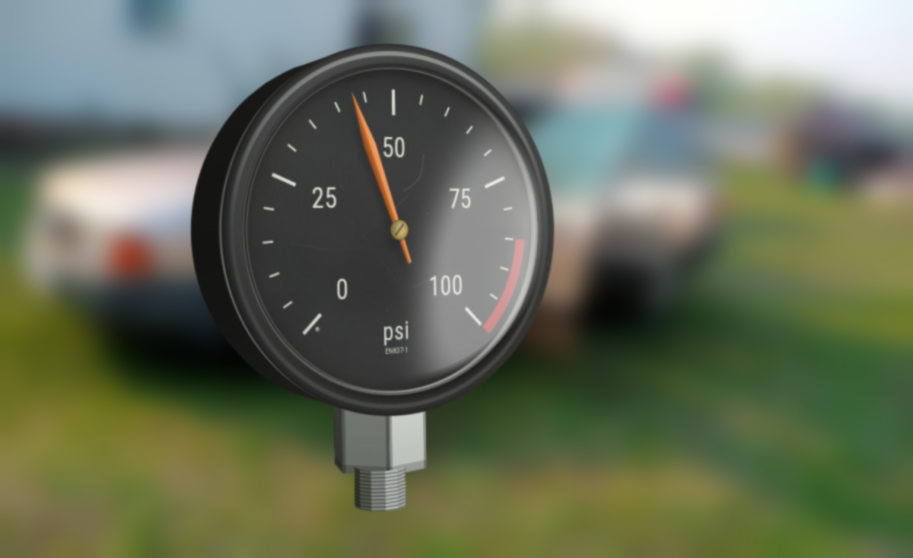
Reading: value=42.5 unit=psi
